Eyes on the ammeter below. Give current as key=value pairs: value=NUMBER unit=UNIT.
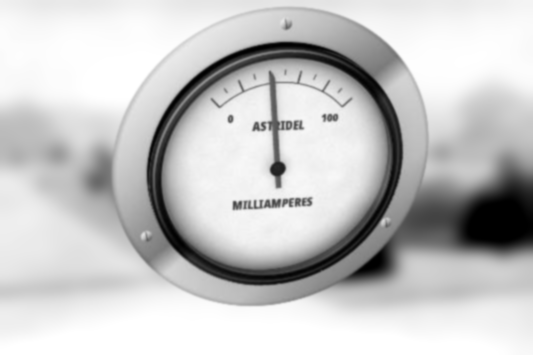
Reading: value=40 unit=mA
